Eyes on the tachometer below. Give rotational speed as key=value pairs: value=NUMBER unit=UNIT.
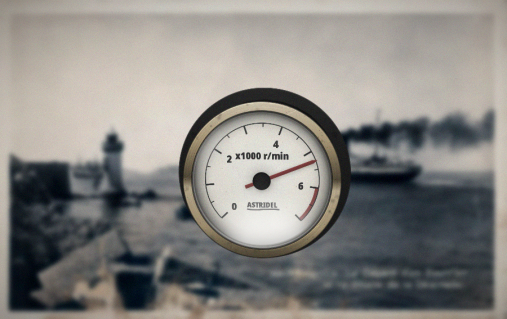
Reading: value=5250 unit=rpm
